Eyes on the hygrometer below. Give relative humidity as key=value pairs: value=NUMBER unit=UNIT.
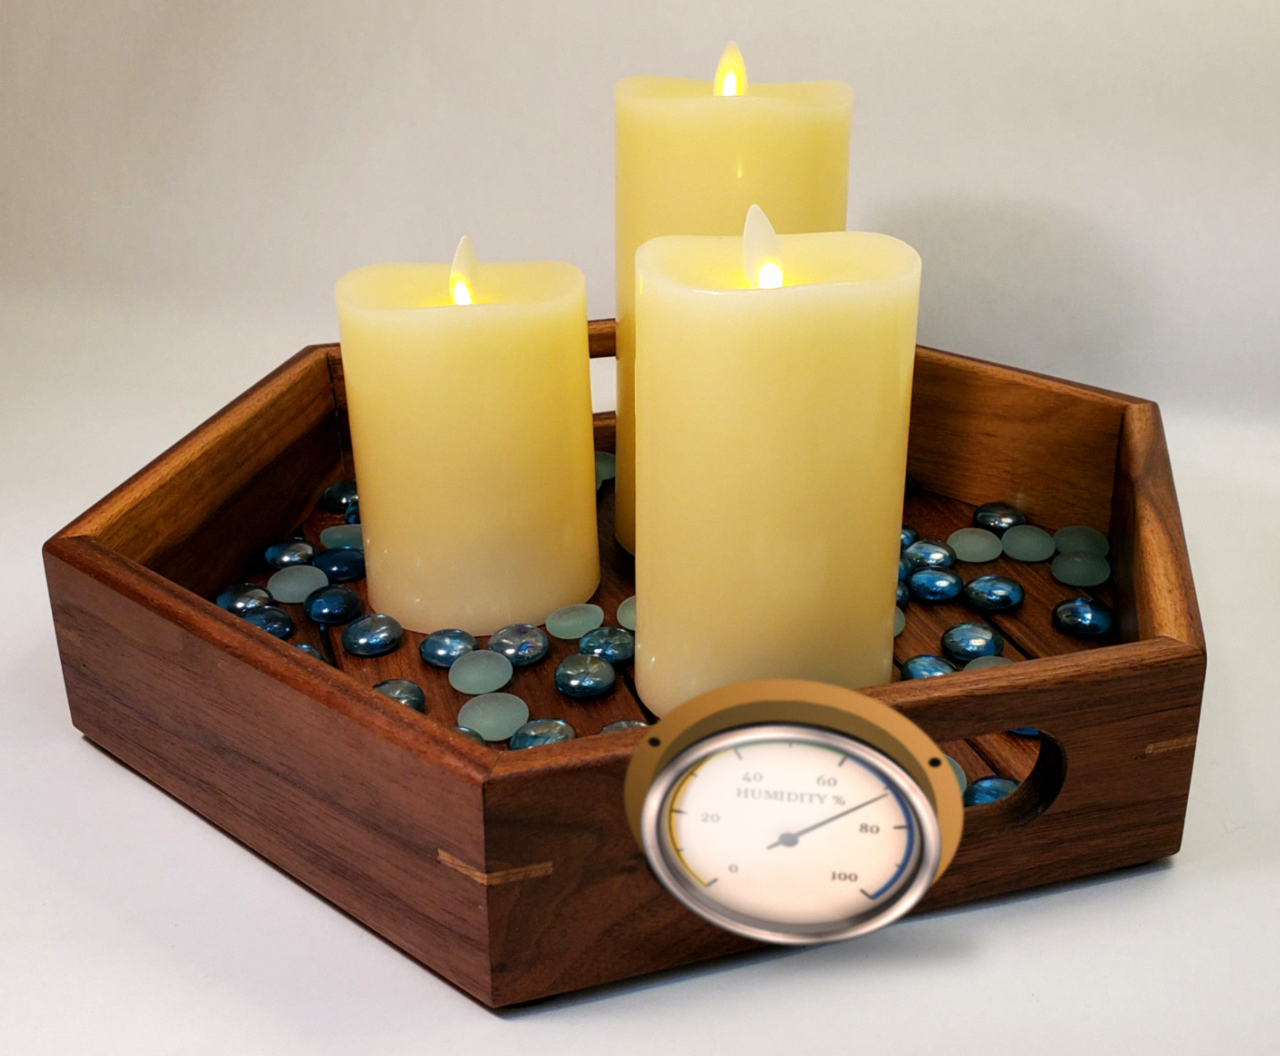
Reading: value=70 unit=%
